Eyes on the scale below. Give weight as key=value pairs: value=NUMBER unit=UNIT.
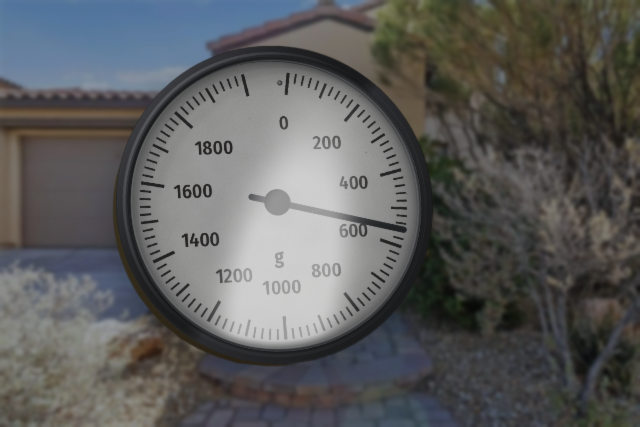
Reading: value=560 unit=g
